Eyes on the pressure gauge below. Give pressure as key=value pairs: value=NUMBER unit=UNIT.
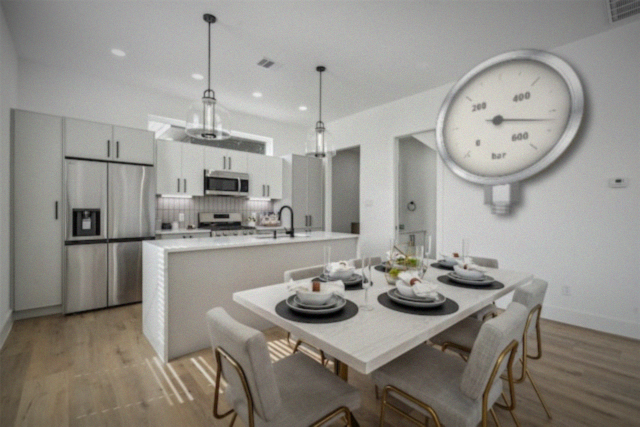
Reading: value=525 unit=bar
